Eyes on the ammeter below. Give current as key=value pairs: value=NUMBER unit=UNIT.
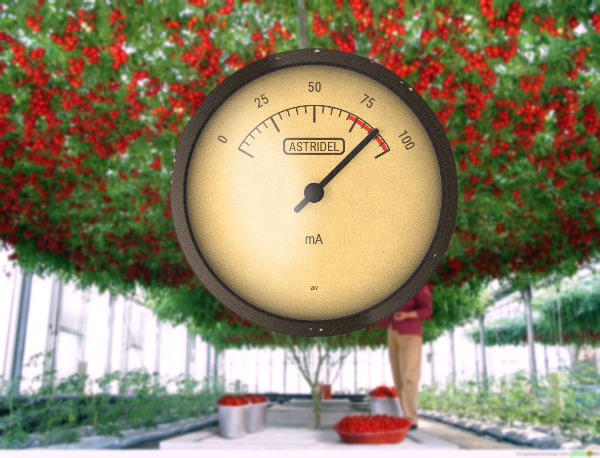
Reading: value=87.5 unit=mA
